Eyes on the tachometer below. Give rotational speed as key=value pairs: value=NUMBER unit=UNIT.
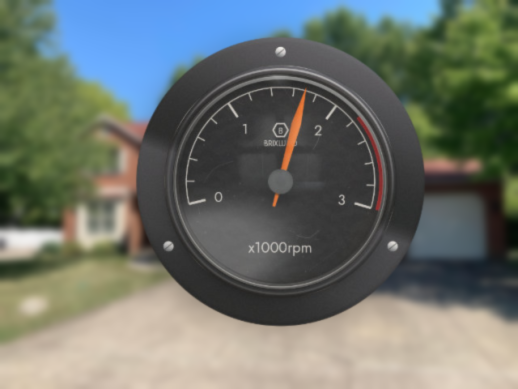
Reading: value=1700 unit=rpm
